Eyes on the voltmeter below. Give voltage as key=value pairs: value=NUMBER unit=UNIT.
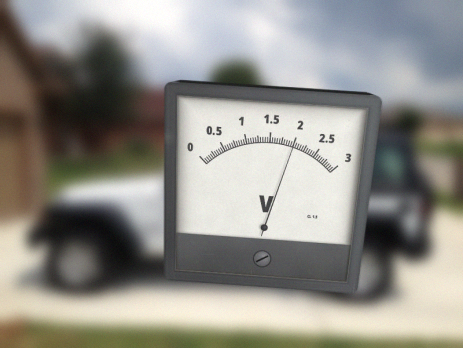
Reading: value=2 unit=V
